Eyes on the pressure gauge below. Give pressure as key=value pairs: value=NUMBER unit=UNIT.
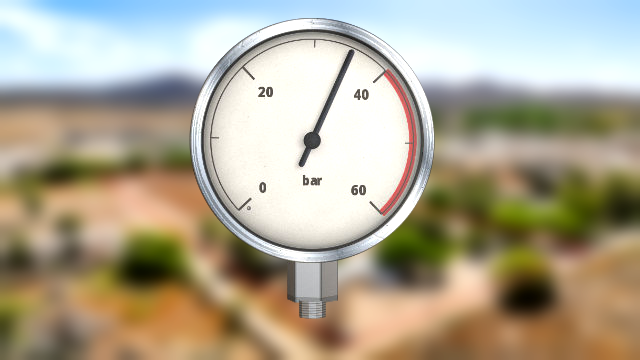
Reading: value=35 unit=bar
